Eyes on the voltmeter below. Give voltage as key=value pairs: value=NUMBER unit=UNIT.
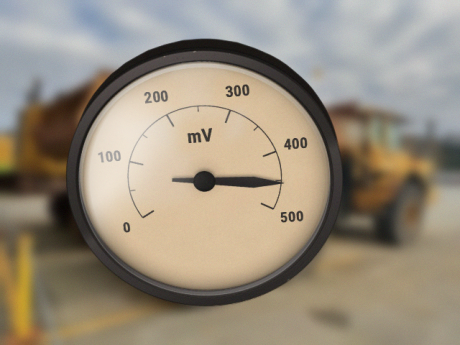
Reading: value=450 unit=mV
